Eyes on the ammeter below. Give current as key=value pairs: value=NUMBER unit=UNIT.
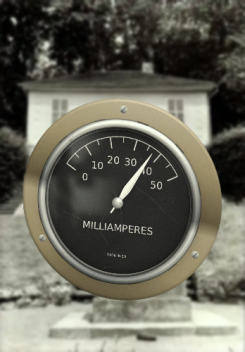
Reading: value=37.5 unit=mA
